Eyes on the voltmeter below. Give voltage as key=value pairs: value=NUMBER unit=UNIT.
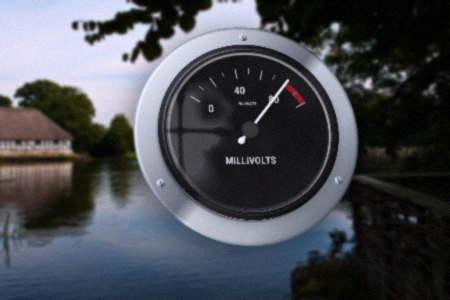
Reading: value=80 unit=mV
